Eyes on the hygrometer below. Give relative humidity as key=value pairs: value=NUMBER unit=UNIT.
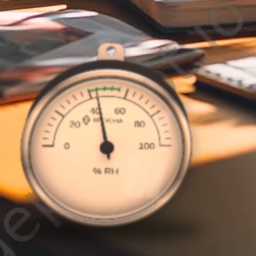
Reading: value=44 unit=%
